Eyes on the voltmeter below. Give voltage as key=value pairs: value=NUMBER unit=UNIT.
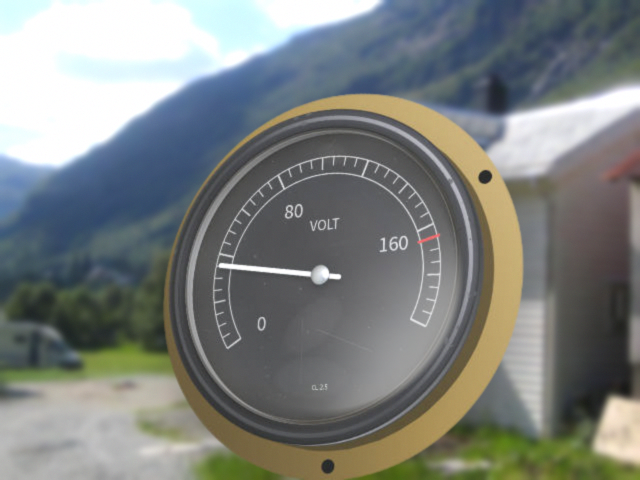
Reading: value=35 unit=V
